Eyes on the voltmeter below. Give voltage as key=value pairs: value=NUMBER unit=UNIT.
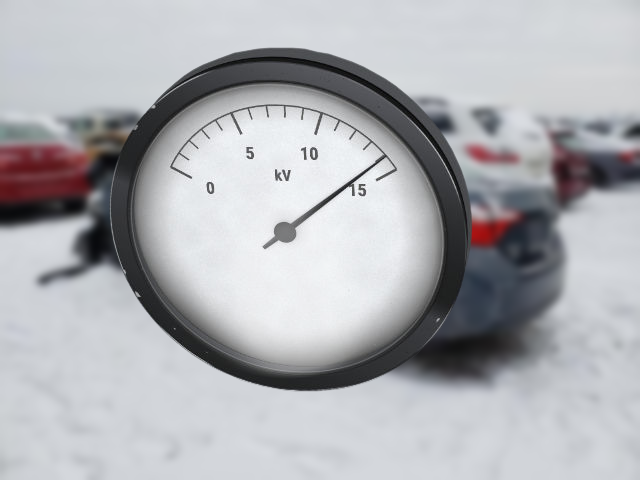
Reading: value=14 unit=kV
